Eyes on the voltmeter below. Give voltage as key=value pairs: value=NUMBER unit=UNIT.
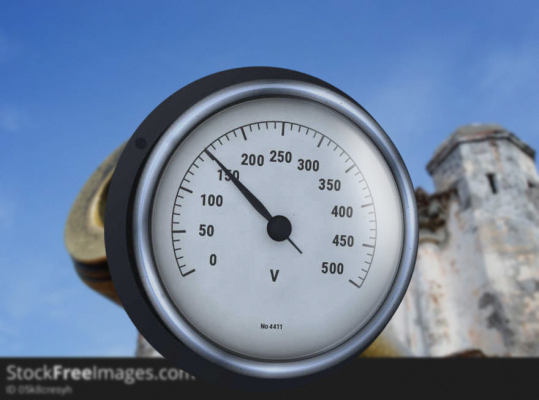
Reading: value=150 unit=V
